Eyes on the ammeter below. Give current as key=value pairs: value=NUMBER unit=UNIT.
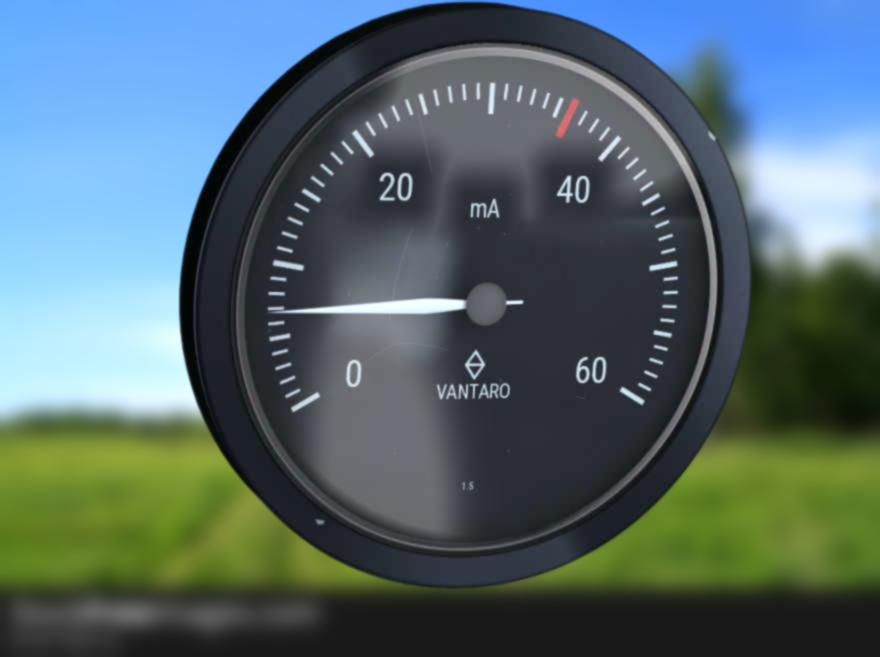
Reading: value=7 unit=mA
